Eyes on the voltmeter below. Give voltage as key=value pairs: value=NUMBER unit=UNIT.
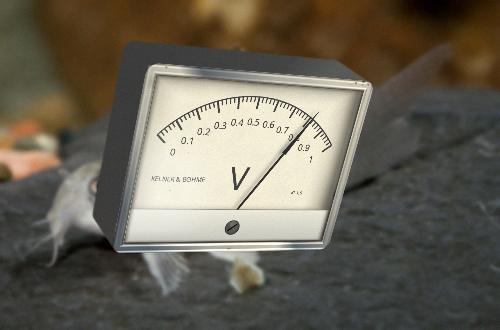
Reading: value=0.8 unit=V
